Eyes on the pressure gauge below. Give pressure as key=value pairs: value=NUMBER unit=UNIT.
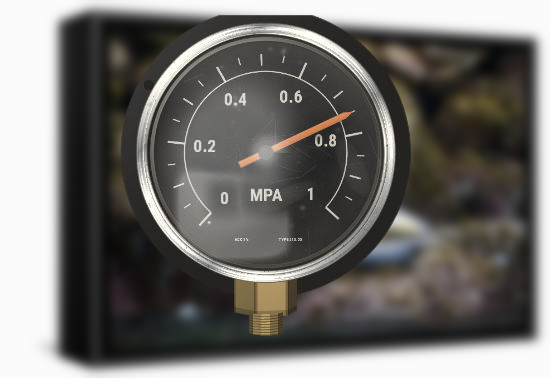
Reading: value=0.75 unit=MPa
